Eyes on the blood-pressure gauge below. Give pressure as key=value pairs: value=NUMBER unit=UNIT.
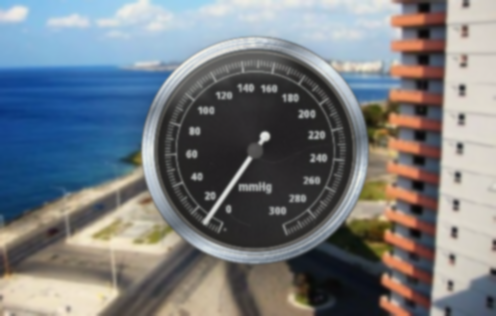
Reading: value=10 unit=mmHg
